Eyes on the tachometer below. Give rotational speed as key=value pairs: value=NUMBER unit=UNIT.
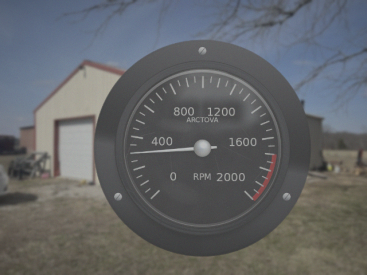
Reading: value=300 unit=rpm
